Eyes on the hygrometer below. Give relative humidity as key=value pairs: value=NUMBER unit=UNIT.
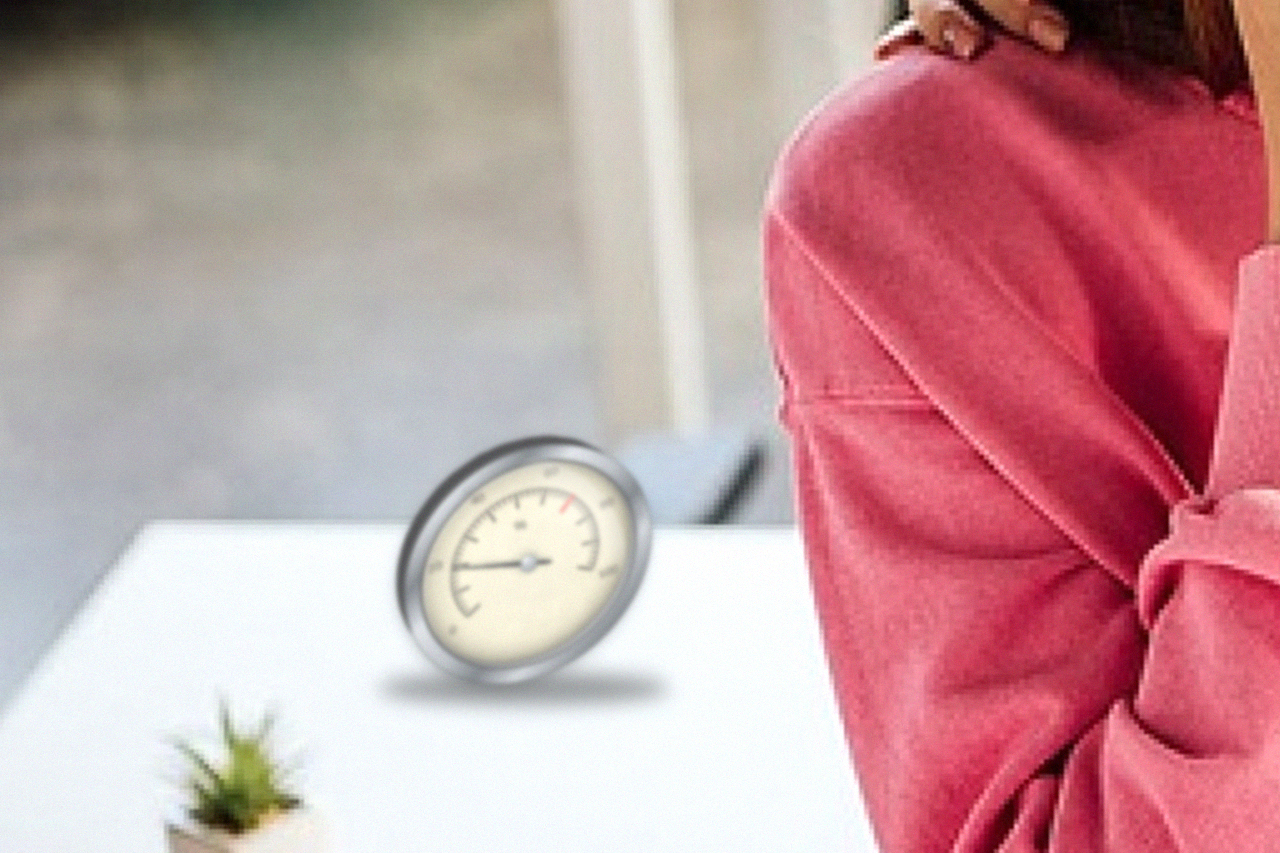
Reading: value=20 unit=%
